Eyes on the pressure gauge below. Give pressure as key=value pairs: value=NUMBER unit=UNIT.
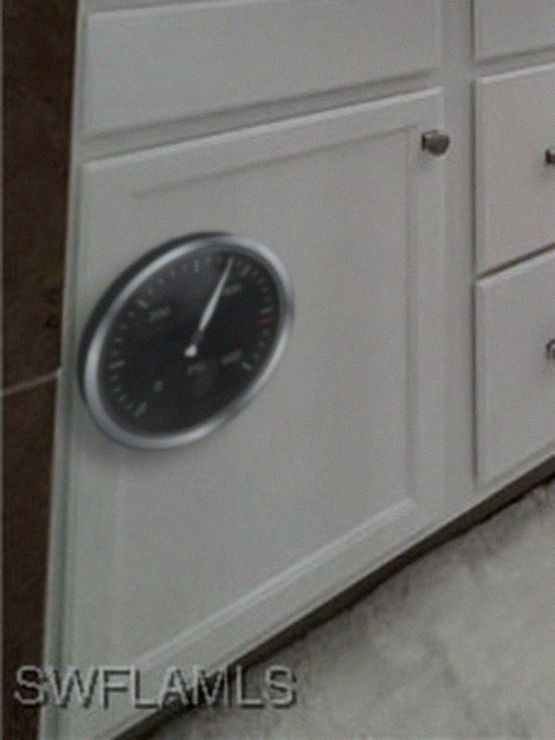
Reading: value=360 unit=psi
